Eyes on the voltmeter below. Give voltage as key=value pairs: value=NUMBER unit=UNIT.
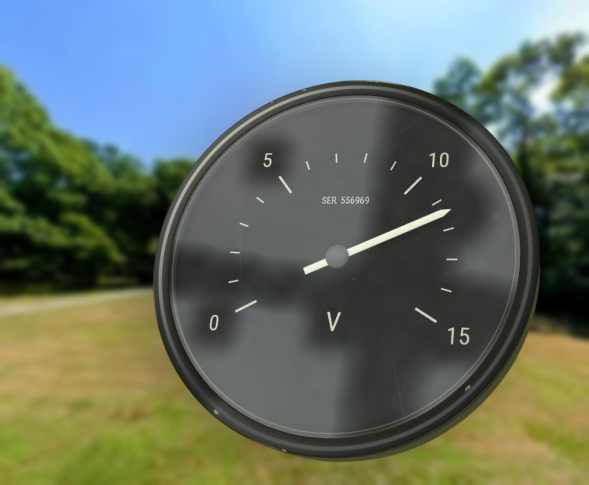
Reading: value=11.5 unit=V
